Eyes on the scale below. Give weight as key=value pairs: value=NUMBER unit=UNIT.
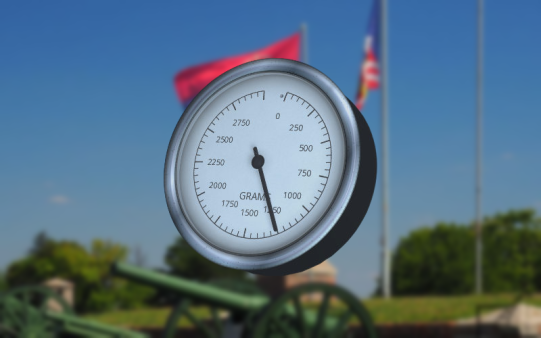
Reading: value=1250 unit=g
